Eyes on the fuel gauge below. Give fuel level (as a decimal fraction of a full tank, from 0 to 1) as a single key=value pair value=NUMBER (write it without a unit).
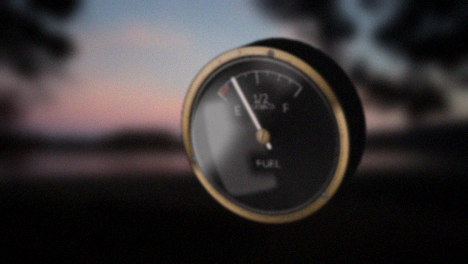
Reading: value=0.25
